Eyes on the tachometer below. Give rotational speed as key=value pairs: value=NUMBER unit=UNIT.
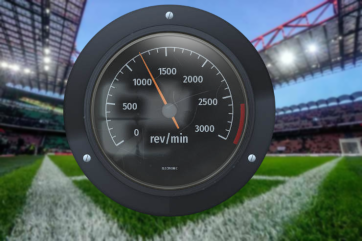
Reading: value=1200 unit=rpm
